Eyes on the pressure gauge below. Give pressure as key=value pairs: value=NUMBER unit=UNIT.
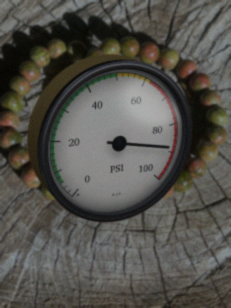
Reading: value=88 unit=psi
